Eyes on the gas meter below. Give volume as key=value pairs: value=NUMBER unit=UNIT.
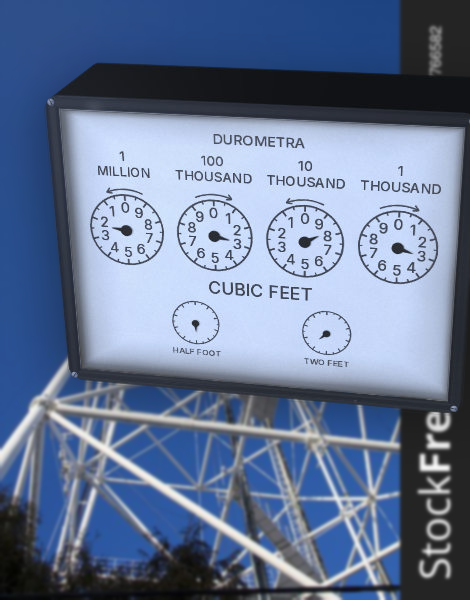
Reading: value=228300 unit=ft³
